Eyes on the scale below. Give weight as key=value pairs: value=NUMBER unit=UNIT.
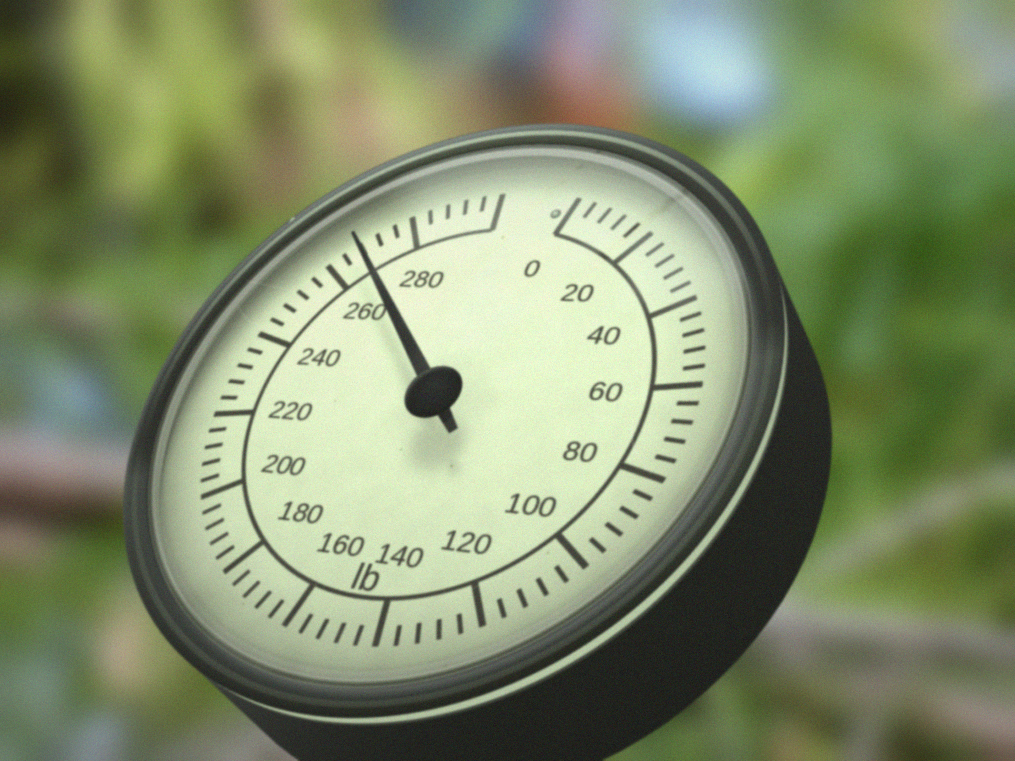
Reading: value=268 unit=lb
